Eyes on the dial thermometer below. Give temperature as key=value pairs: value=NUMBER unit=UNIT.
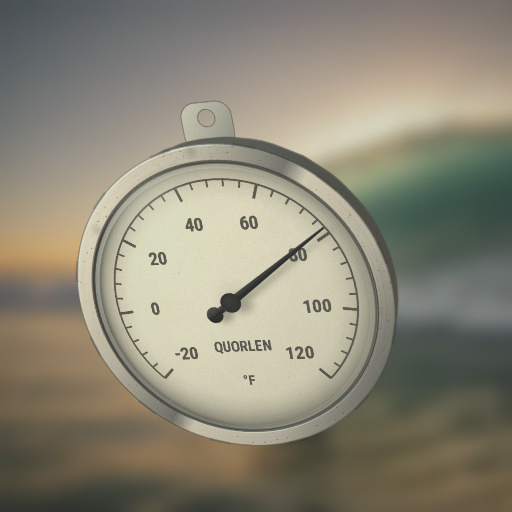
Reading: value=78 unit=°F
